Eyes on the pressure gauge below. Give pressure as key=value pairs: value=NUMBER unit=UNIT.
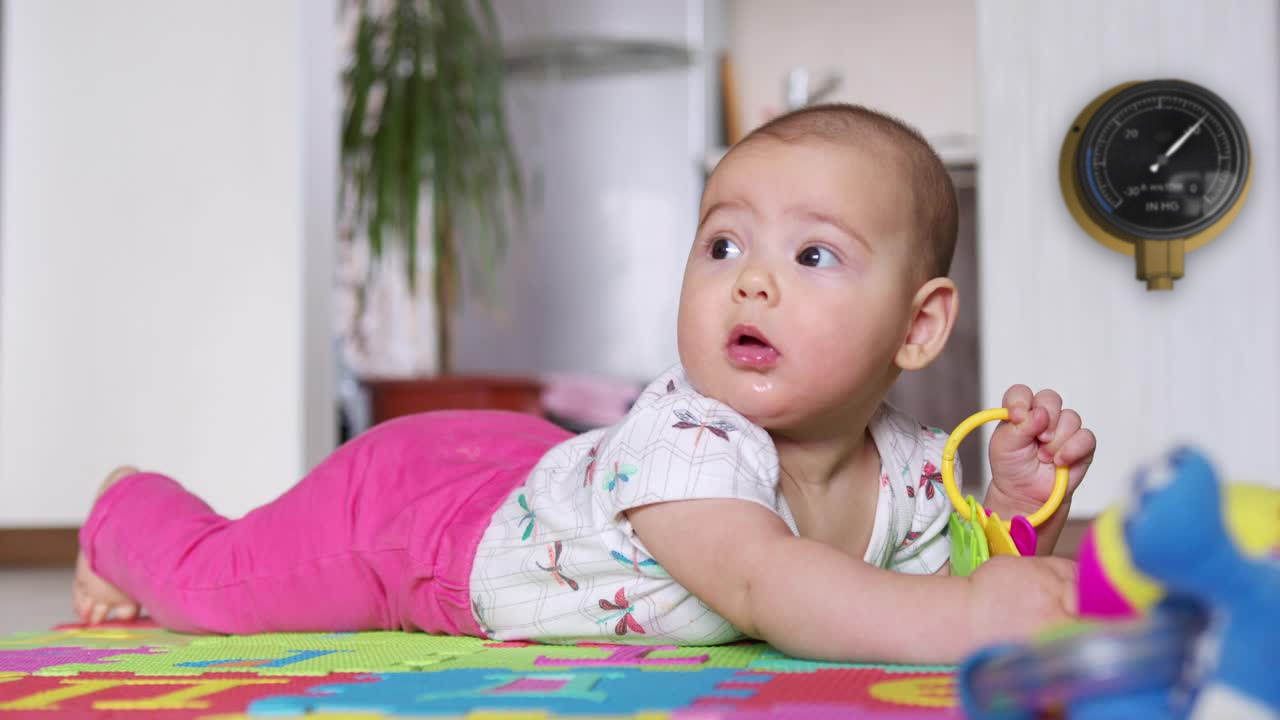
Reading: value=-10 unit=inHg
